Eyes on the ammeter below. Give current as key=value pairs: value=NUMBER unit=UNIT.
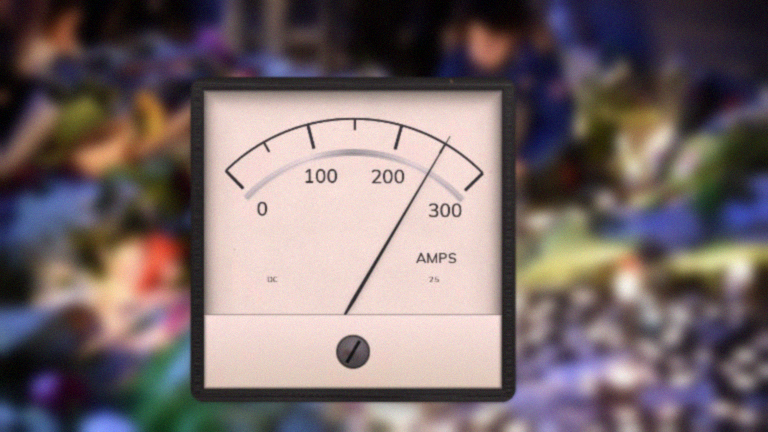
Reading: value=250 unit=A
